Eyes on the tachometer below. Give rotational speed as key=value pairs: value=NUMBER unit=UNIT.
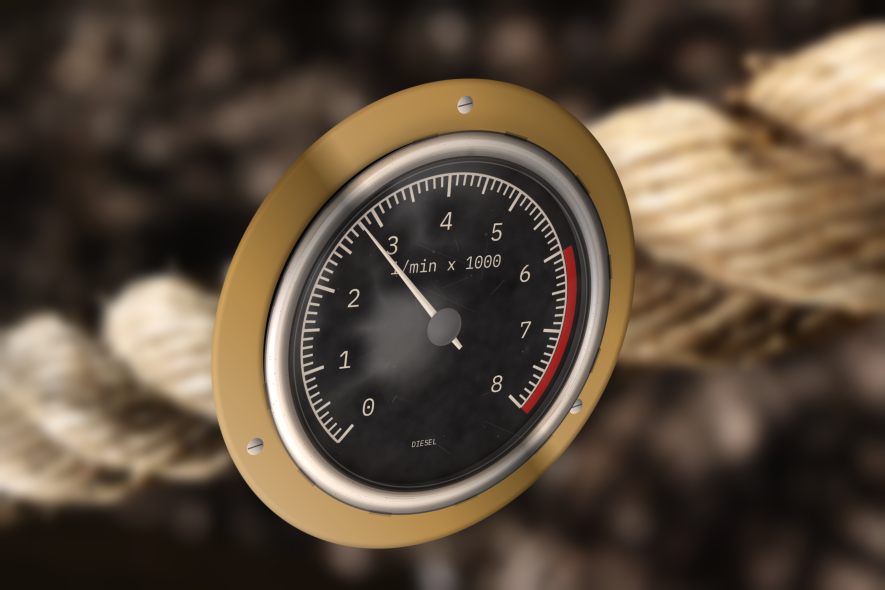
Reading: value=2800 unit=rpm
